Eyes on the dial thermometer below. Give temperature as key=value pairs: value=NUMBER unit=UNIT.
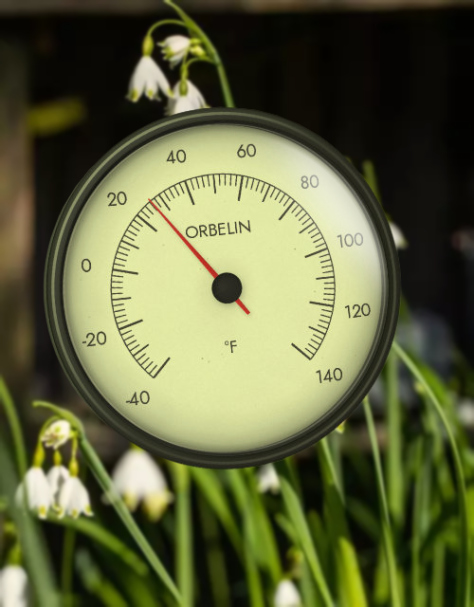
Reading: value=26 unit=°F
